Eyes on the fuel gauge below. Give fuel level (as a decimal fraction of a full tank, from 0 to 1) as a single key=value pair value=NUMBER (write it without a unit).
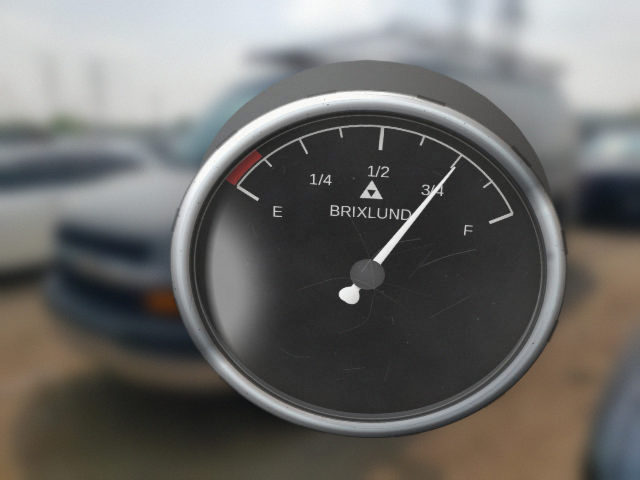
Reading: value=0.75
